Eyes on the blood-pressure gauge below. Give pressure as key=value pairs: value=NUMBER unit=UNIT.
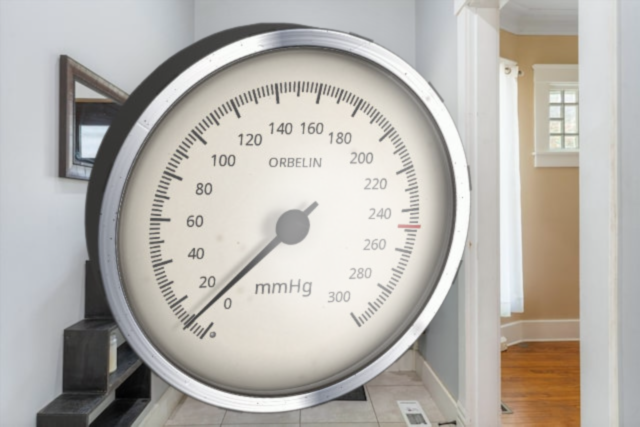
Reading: value=10 unit=mmHg
